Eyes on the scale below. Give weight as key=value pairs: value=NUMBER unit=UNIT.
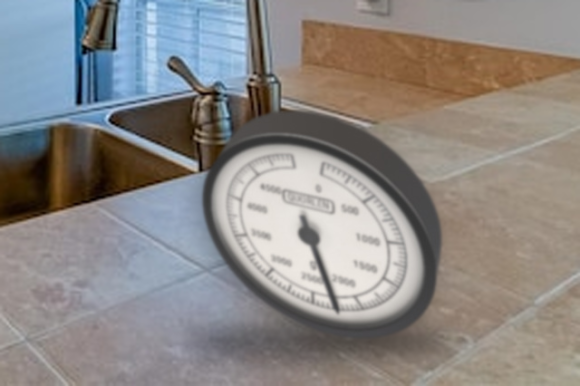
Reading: value=2250 unit=g
